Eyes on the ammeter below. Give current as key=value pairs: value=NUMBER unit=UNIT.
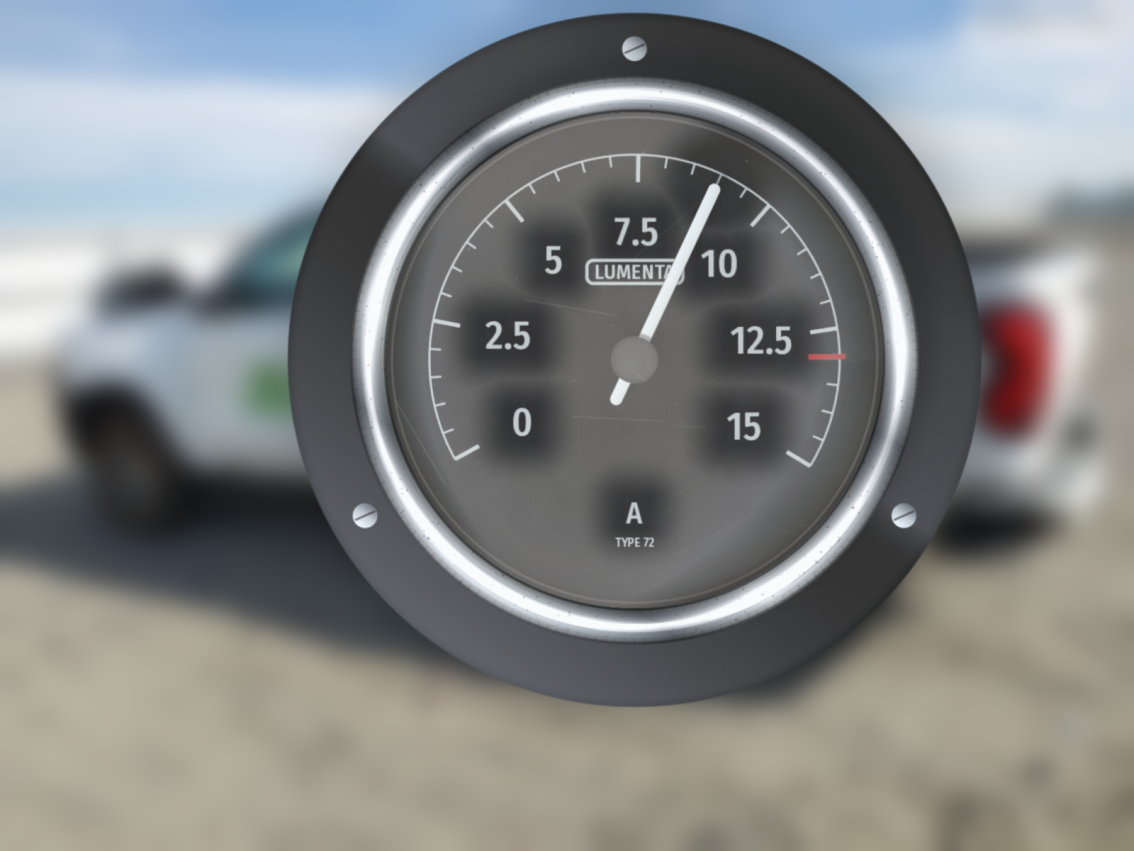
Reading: value=9 unit=A
